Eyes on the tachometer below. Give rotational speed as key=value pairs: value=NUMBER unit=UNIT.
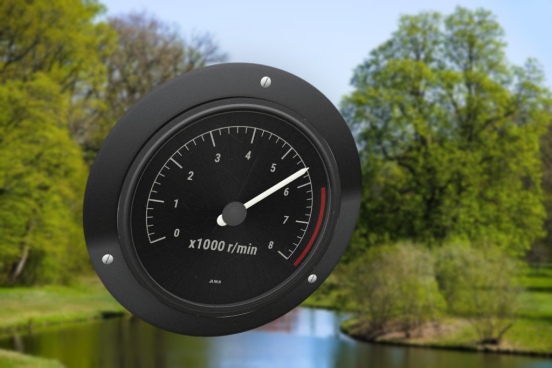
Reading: value=5600 unit=rpm
